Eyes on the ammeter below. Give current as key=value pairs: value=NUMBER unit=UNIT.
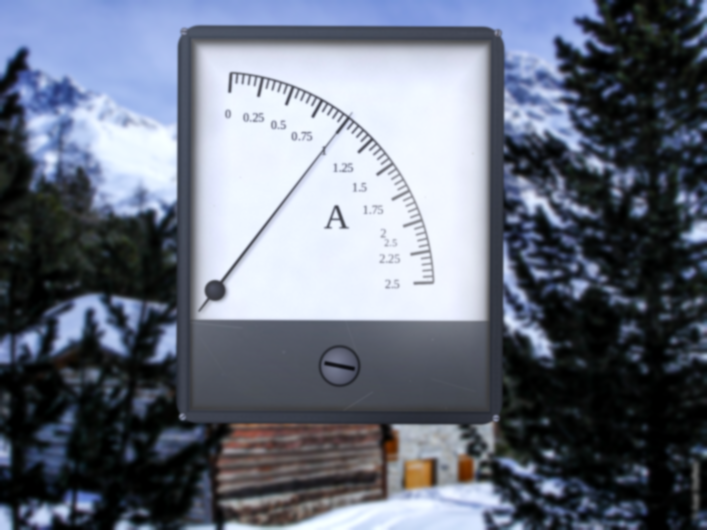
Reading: value=1 unit=A
